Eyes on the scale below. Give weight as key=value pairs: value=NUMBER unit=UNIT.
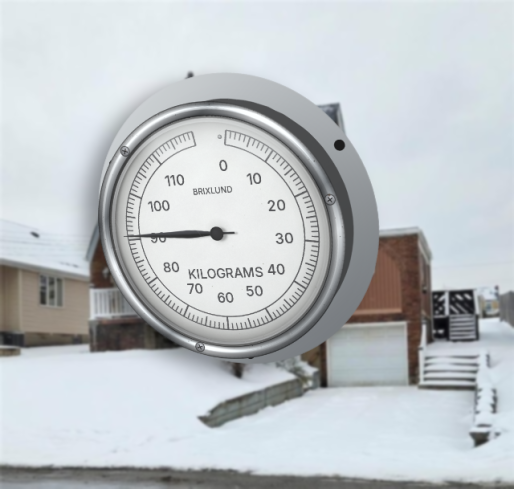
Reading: value=91 unit=kg
